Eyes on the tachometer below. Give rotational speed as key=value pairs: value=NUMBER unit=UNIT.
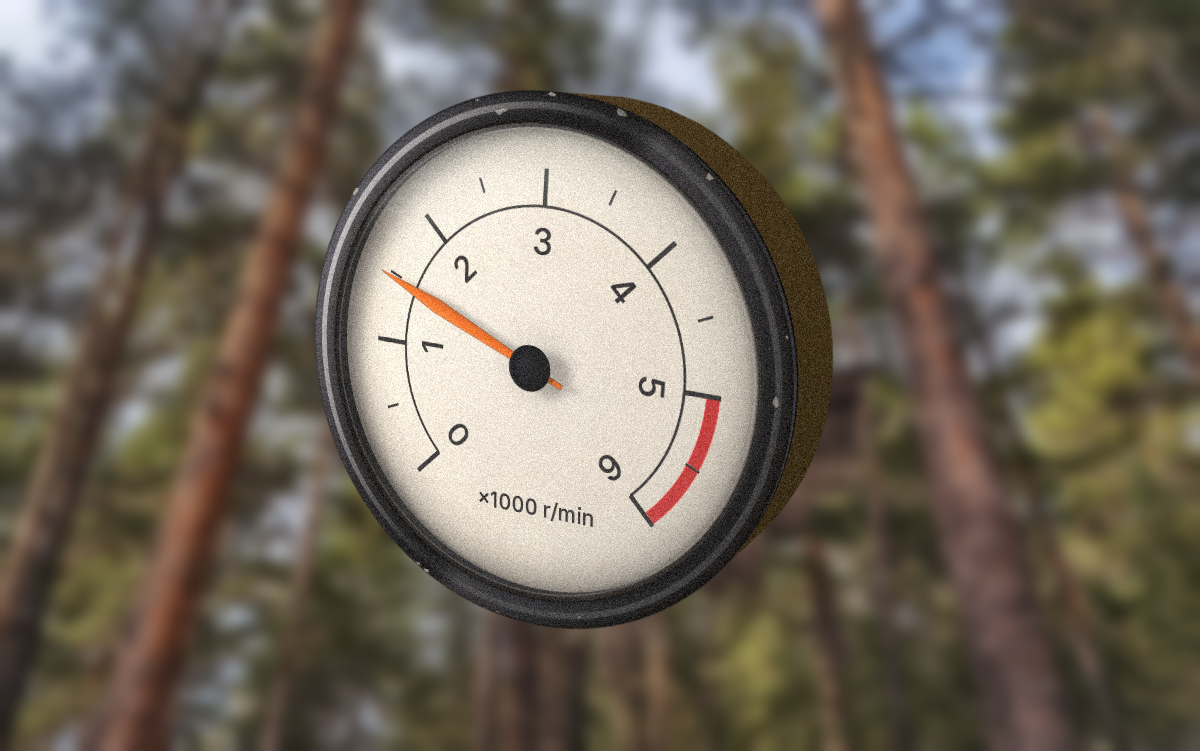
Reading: value=1500 unit=rpm
